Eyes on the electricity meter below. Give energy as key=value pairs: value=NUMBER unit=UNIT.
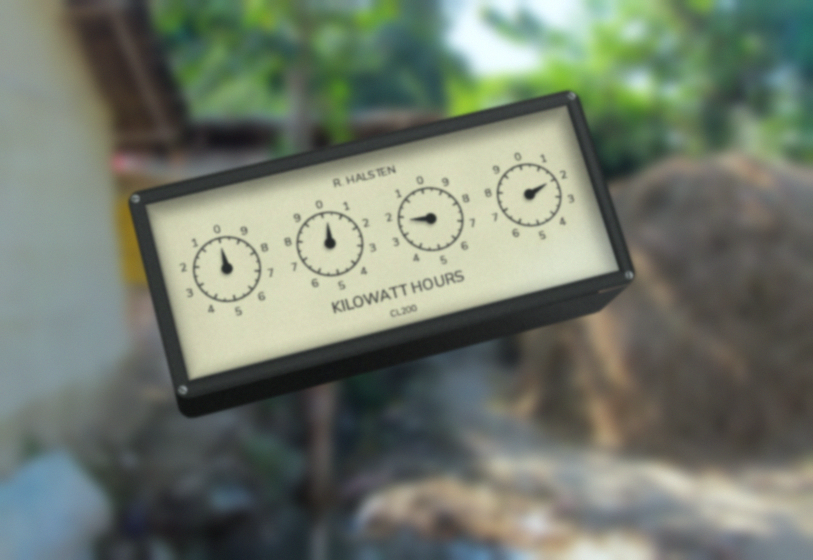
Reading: value=22 unit=kWh
